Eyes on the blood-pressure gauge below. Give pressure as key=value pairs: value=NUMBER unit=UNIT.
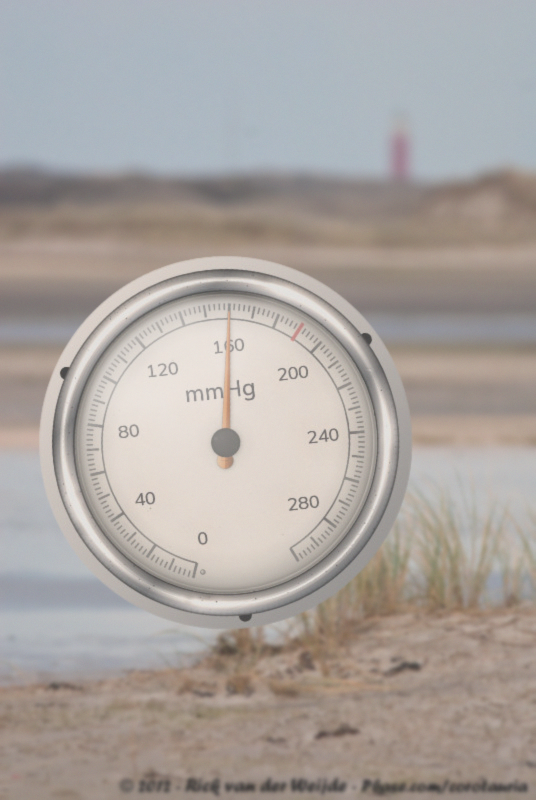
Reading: value=160 unit=mmHg
